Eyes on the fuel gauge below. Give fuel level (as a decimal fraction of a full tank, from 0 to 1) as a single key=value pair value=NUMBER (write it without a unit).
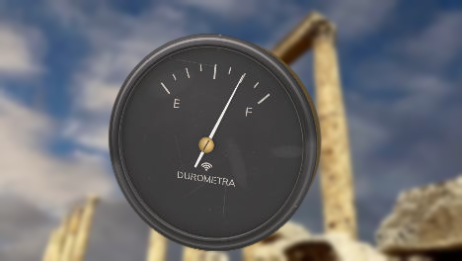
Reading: value=0.75
